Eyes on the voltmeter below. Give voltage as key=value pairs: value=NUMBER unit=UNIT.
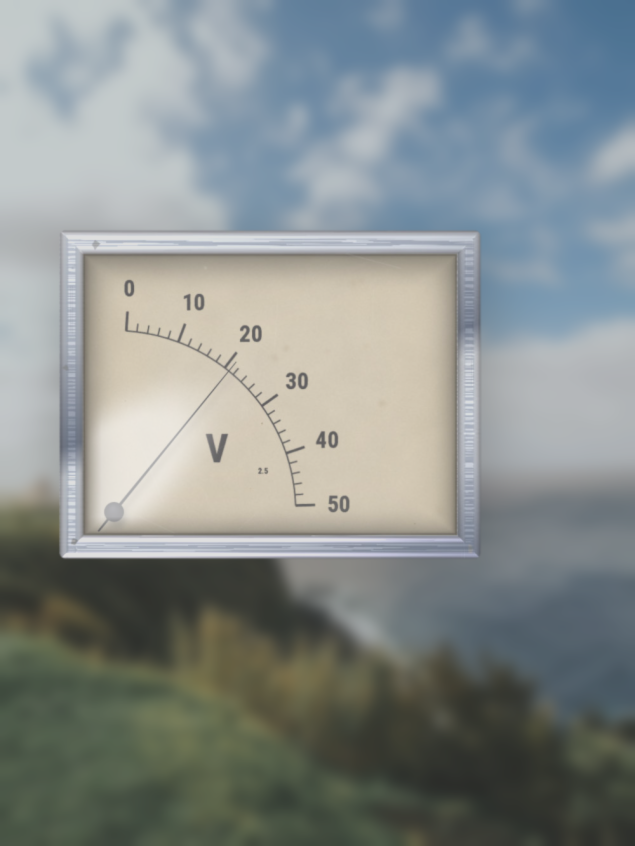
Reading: value=21 unit=V
